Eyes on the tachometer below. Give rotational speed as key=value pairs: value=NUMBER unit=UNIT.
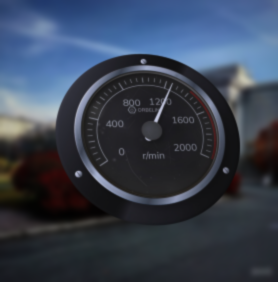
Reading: value=1250 unit=rpm
